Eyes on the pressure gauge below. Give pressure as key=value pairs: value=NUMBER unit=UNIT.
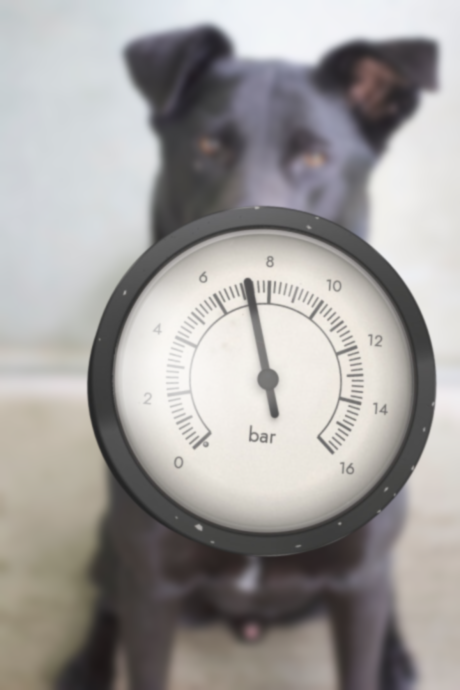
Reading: value=7.2 unit=bar
